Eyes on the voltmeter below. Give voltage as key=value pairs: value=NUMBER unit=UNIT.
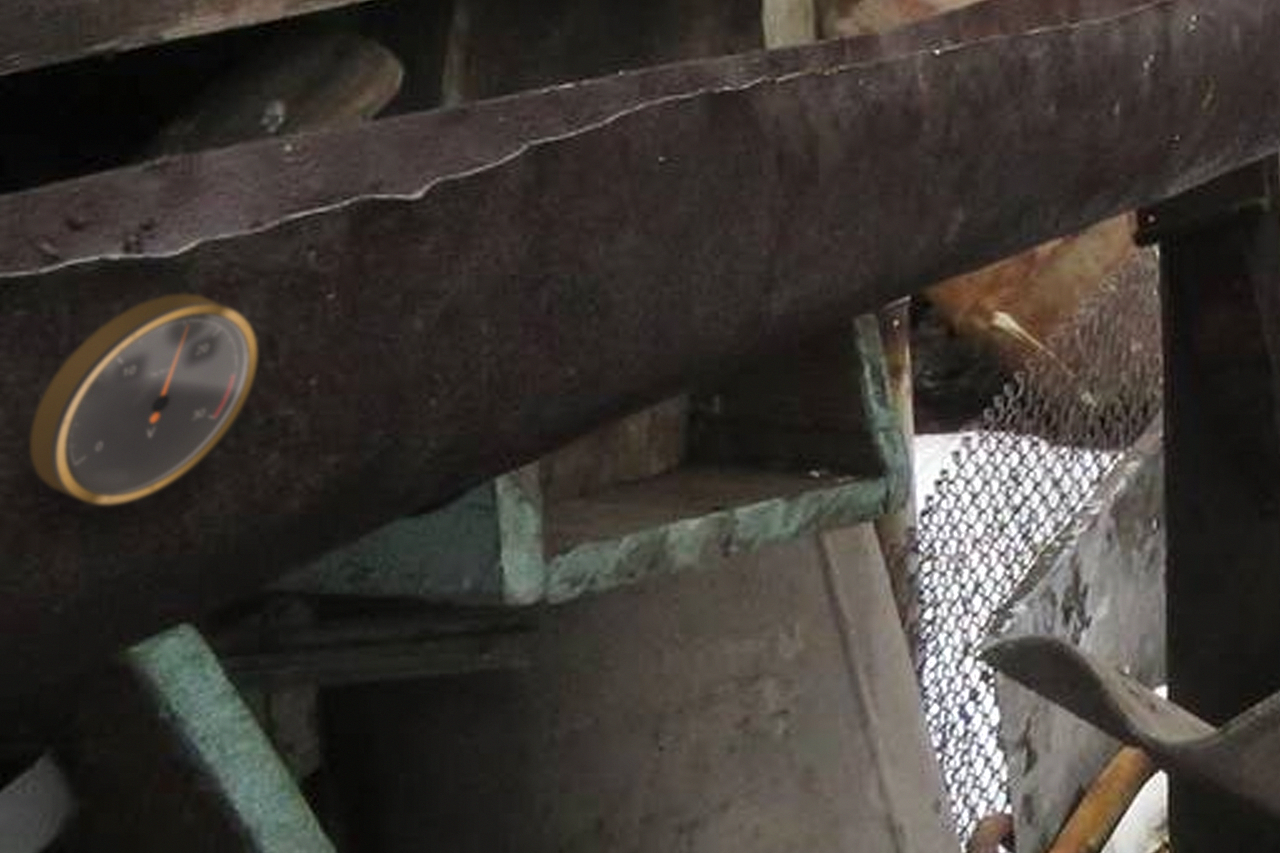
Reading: value=16 unit=V
